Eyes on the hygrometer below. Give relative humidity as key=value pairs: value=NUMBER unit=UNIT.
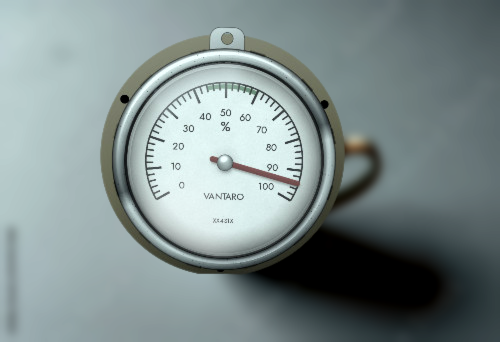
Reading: value=94 unit=%
